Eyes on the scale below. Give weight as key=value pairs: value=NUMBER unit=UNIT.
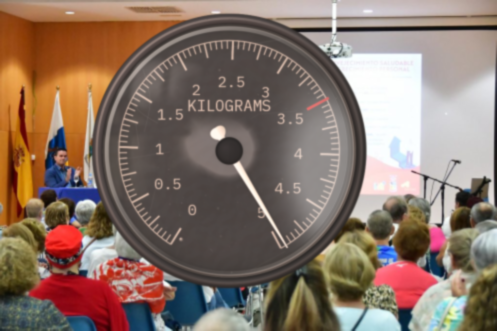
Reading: value=4.95 unit=kg
